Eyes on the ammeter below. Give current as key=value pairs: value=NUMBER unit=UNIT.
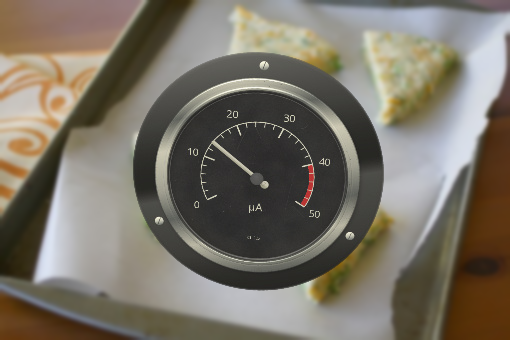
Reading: value=14 unit=µA
